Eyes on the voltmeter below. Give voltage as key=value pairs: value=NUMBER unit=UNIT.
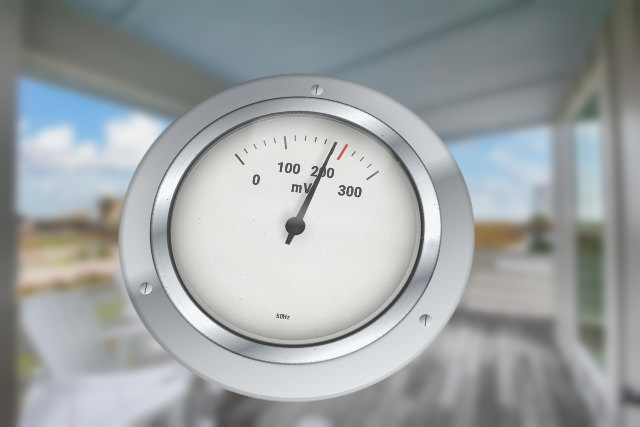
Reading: value=200 unit=mV
